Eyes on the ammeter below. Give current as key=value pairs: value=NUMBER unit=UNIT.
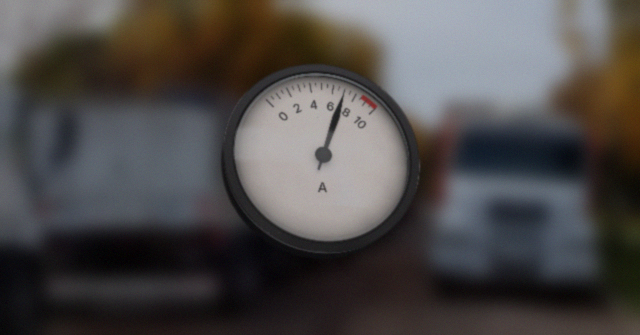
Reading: value=7 unit=A
